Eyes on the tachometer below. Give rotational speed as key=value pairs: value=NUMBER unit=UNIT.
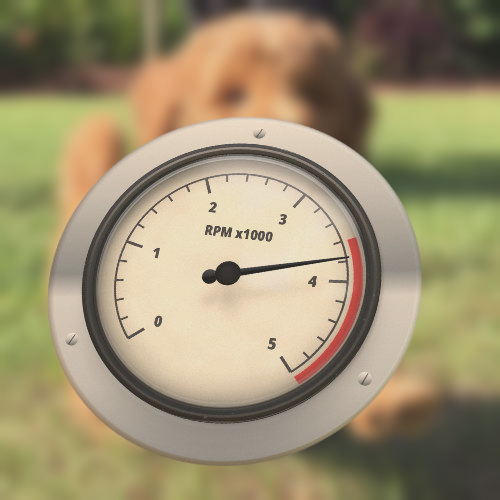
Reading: value=3800 unit=rpm
